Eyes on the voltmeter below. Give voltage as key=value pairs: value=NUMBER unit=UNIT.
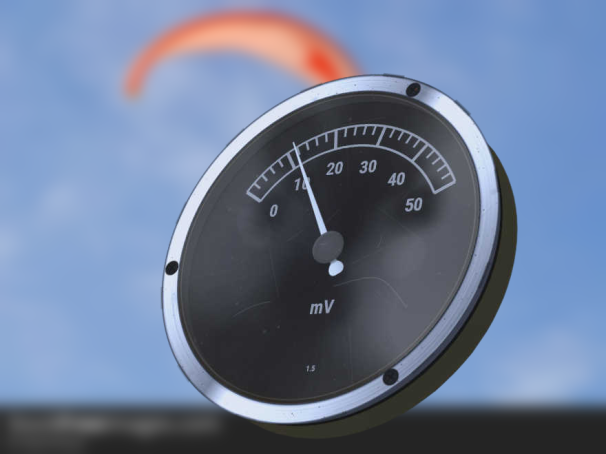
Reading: value=12 unit=mV
